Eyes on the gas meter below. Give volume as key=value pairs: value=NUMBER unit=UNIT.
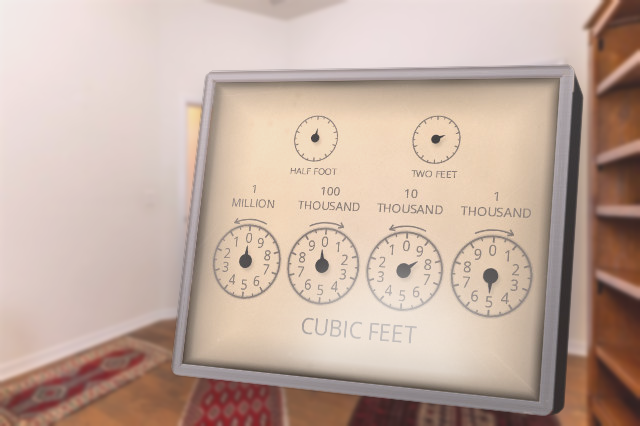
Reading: value=998500 unit=ft³
